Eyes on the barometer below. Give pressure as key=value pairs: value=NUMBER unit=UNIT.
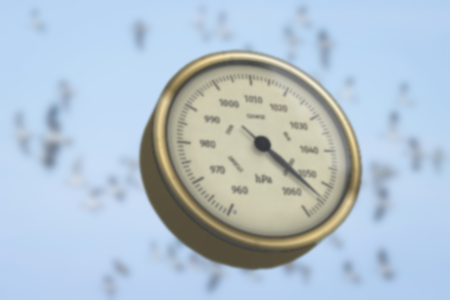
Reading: value=1055 unit=hPa
